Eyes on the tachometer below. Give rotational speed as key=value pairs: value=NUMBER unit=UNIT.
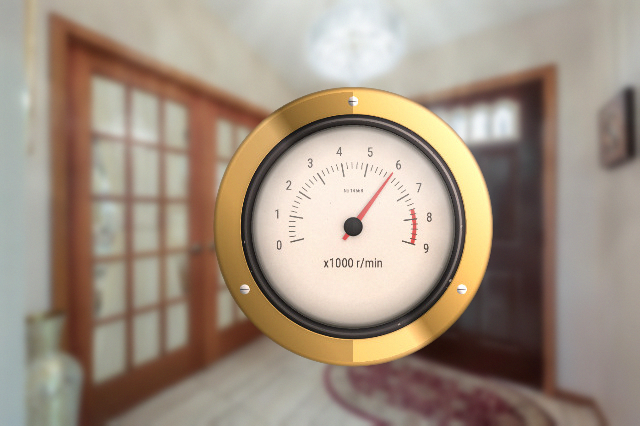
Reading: value=6000 unit=rpm
